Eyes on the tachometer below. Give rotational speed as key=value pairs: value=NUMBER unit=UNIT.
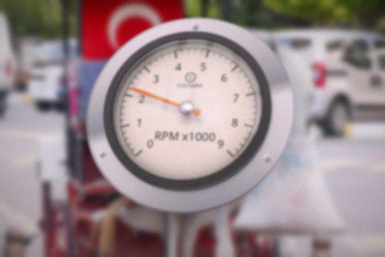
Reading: value=2200 unit=rpm
